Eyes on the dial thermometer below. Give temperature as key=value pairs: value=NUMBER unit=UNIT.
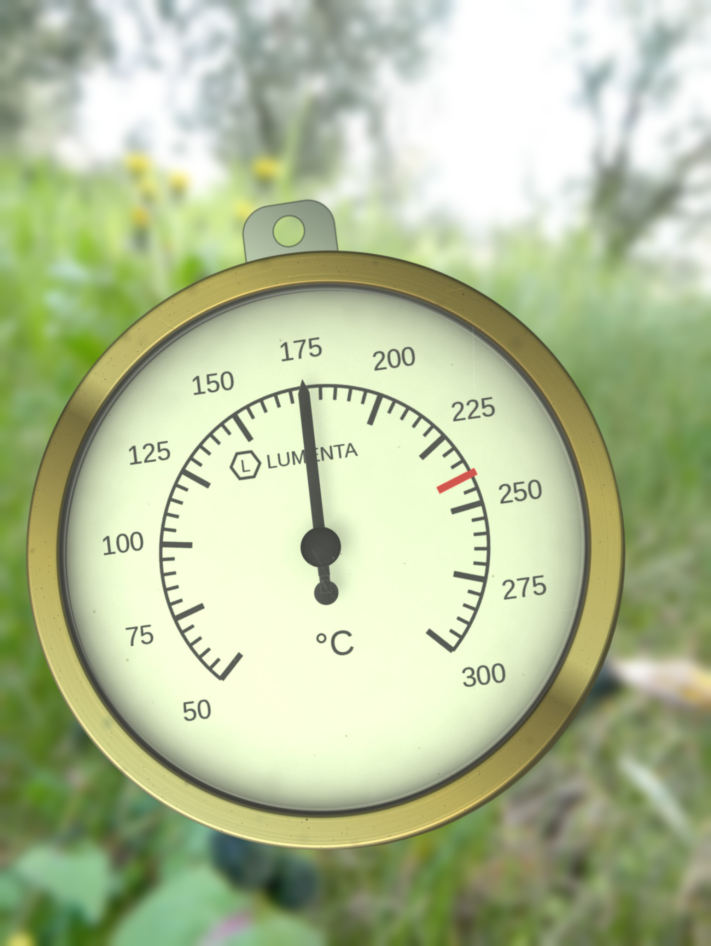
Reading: value=175 unit=°C
